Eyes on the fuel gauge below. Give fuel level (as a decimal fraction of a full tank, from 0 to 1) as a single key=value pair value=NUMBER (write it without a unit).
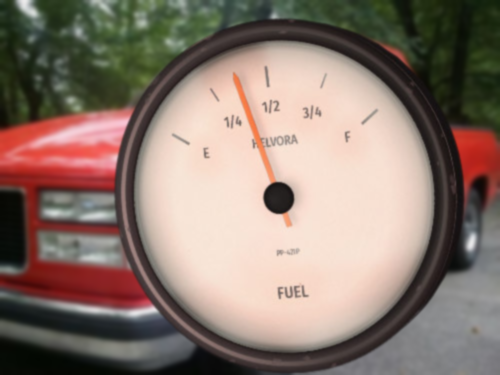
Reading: value=0.375
